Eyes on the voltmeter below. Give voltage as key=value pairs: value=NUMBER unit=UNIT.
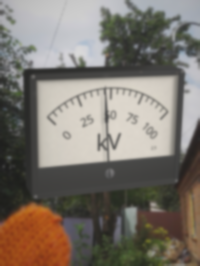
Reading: value=45 unit=kV
